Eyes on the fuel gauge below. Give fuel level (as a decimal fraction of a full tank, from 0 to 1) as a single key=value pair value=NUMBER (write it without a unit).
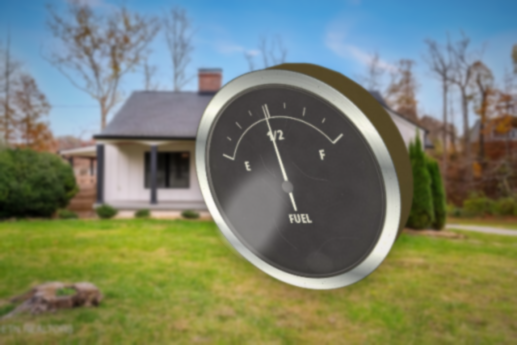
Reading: value=0.5
